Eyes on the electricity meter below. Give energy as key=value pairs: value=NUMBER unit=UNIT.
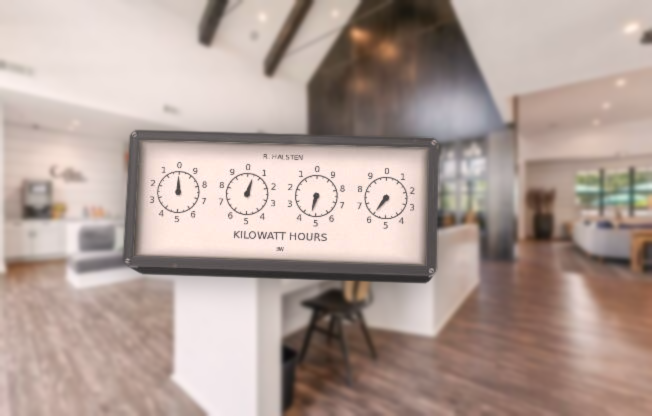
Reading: value=46 unit=kWh
